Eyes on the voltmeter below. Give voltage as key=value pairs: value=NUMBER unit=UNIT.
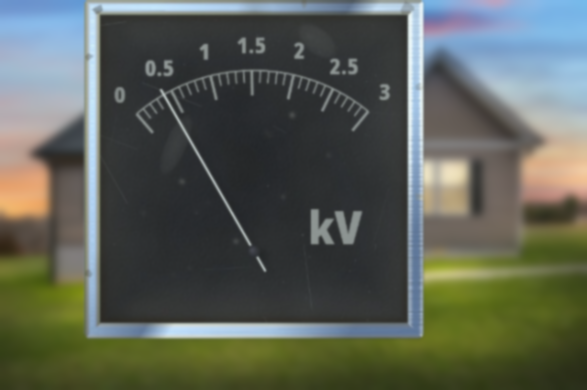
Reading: value=0.4 unit=kV
